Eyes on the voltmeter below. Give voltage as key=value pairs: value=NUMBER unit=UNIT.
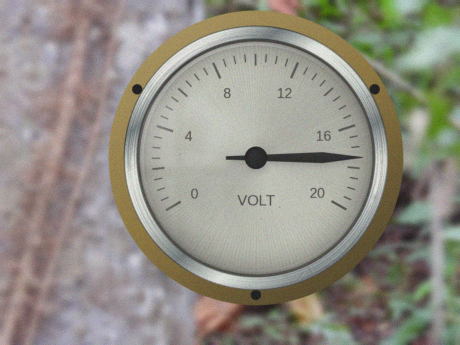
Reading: value=17.5 unit=V
